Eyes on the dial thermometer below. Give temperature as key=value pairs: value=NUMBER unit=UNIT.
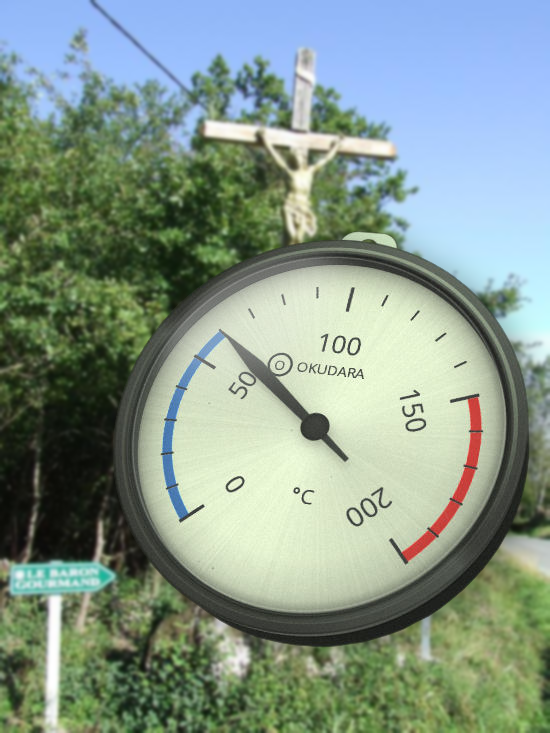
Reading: value=60 unit=°C
